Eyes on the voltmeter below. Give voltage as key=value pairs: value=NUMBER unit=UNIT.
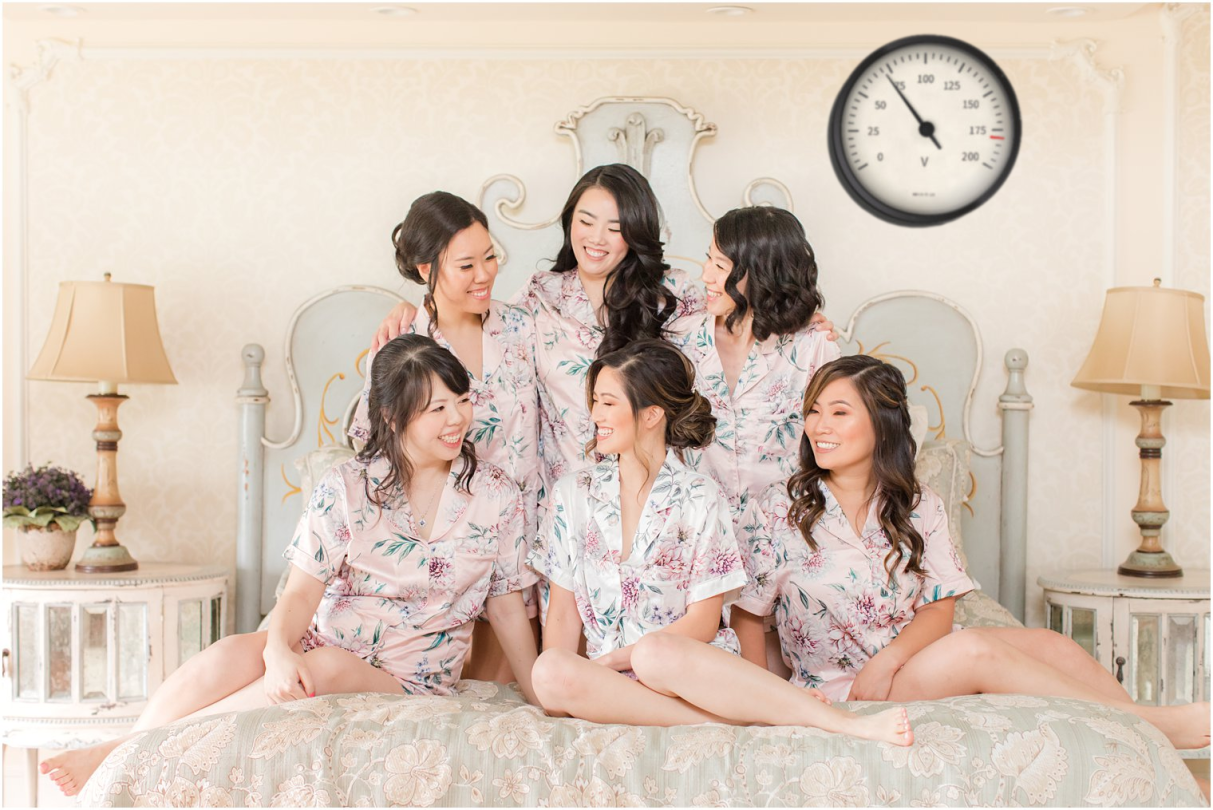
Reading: value=70 unit=V
